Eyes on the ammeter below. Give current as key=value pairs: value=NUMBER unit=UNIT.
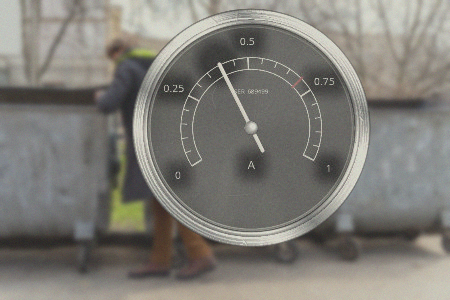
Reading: value=0.4 unit=A
